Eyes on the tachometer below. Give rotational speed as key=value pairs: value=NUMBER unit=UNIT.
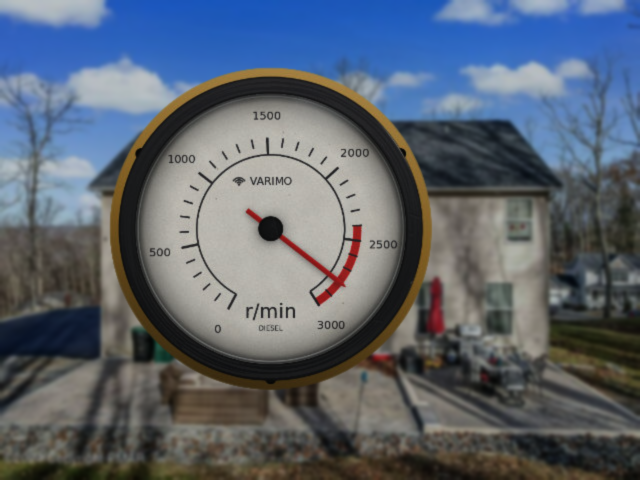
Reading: value=2800 unit=rpm
